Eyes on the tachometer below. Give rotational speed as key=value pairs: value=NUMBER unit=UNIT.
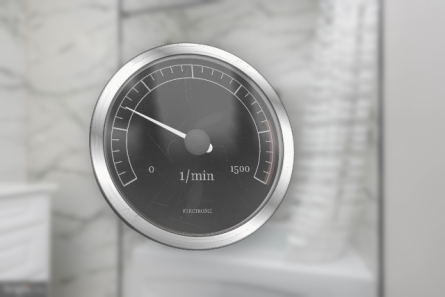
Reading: value=350 unit=rpm
